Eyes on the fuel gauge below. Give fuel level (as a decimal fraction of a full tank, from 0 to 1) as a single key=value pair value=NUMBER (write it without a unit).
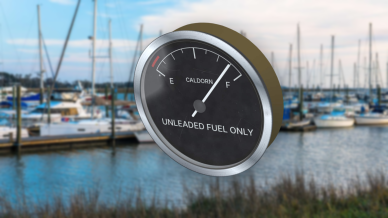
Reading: value=0.875
